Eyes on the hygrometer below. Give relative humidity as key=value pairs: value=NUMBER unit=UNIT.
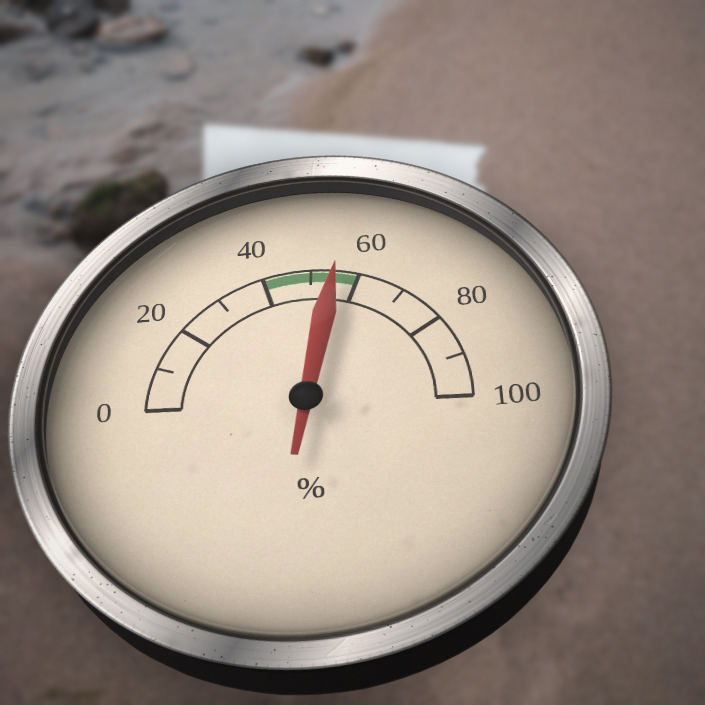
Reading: value=55 unit=%
